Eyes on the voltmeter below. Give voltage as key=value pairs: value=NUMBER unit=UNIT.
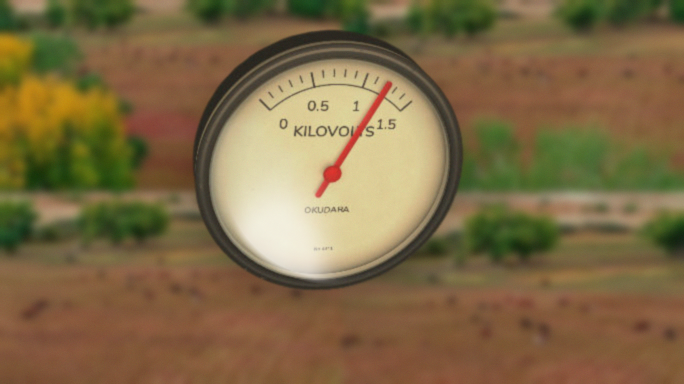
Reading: value=1.2 unit=kV
